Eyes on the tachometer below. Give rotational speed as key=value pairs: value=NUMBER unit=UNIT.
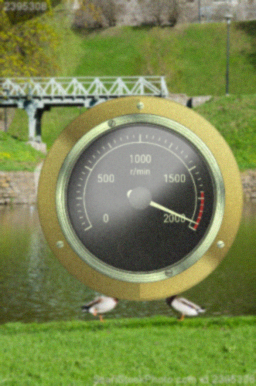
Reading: value=1950 unit=rpm
